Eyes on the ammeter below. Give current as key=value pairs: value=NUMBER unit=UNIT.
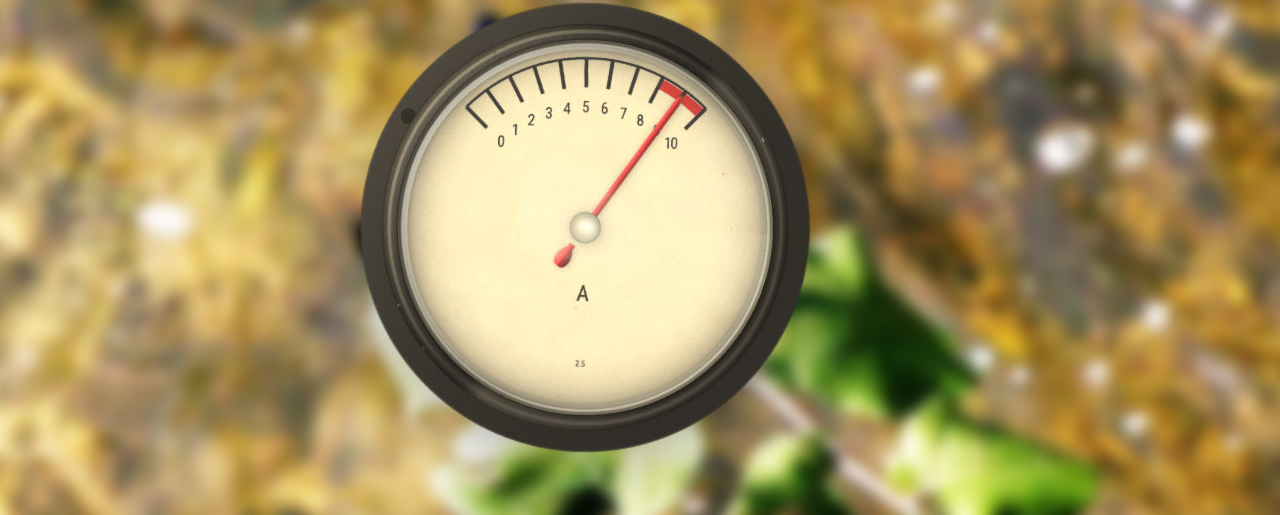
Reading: value=9 unit=A
